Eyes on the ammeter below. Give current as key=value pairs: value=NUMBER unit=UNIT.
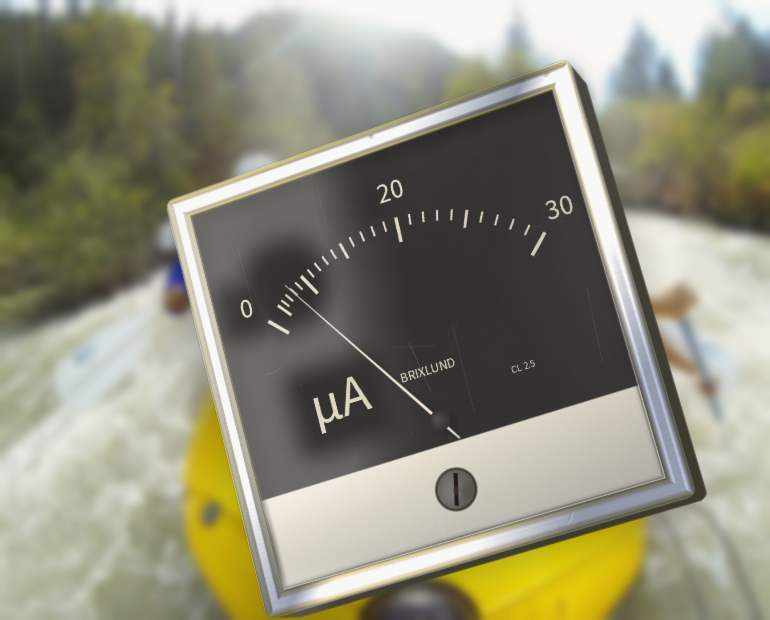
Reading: value=8 unit=µA
